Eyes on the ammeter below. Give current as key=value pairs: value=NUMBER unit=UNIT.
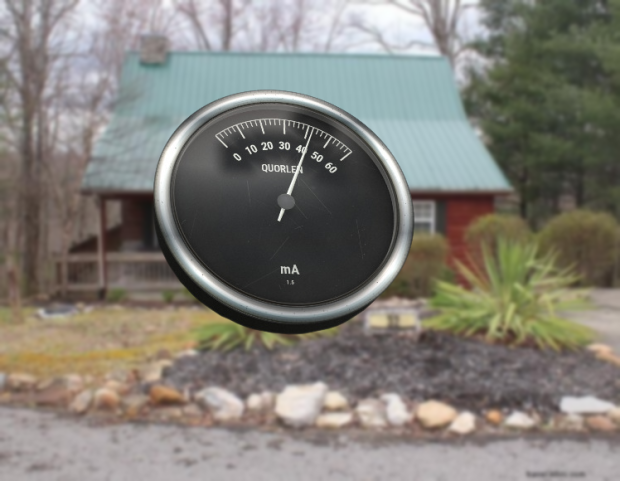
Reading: value=42 unit=mA
